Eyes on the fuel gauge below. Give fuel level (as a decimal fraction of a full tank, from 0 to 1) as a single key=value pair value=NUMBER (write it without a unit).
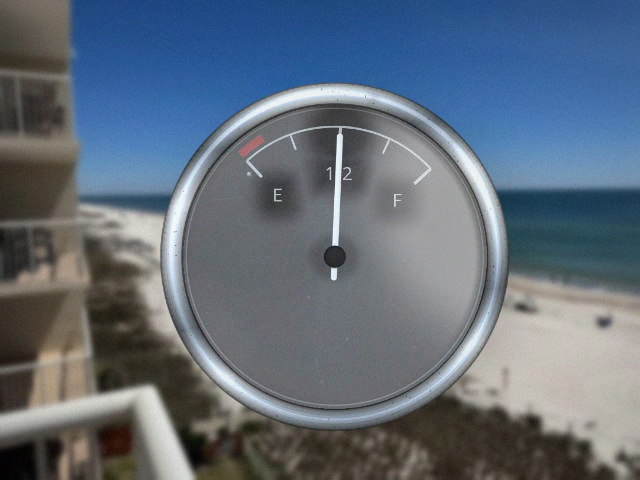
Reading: value=0.5
